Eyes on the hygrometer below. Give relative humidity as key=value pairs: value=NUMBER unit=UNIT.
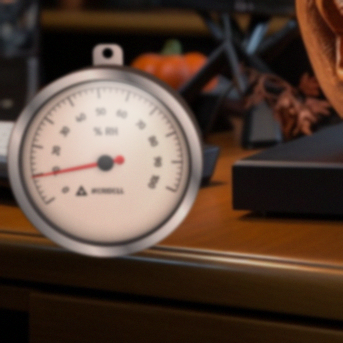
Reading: value=10 unit=%
